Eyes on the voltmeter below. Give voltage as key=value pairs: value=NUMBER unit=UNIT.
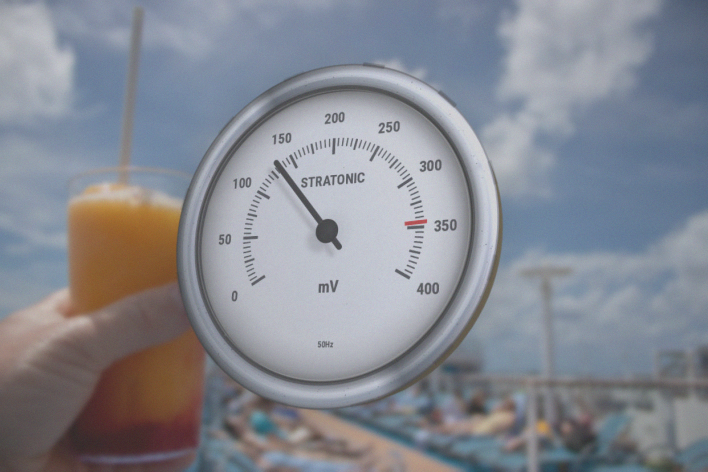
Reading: value=135 unit=mV
